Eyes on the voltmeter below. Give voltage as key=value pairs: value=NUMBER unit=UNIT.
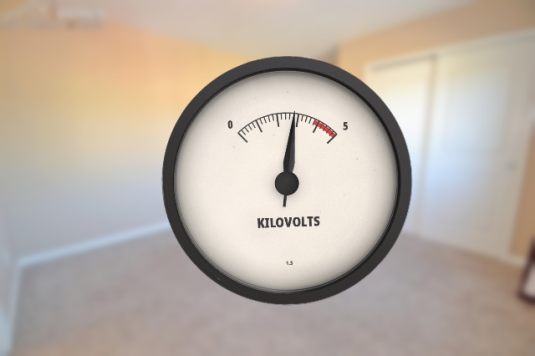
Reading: value=2.8 unit=kV
